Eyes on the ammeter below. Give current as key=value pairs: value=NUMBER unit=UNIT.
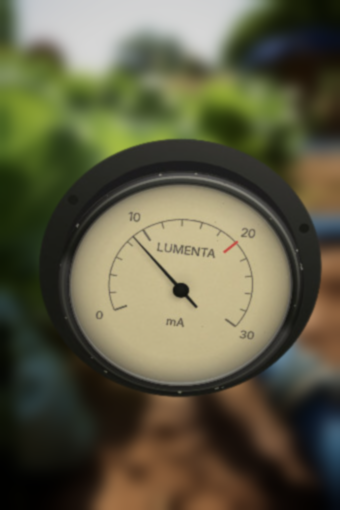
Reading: value=9 unit=mA
